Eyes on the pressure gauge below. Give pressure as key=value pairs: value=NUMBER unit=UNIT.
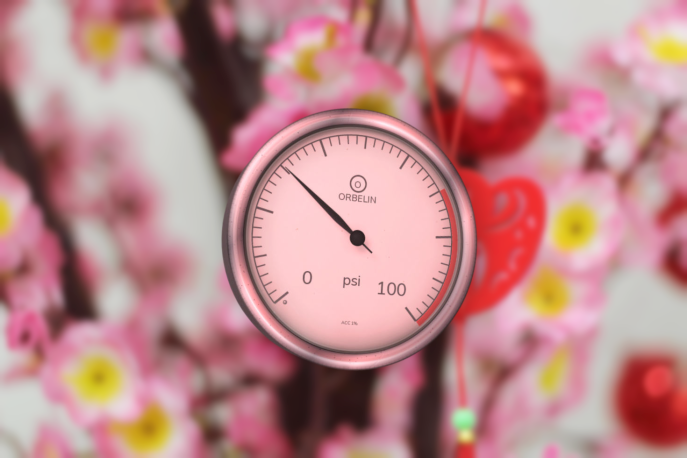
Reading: value=30 unit=psi
